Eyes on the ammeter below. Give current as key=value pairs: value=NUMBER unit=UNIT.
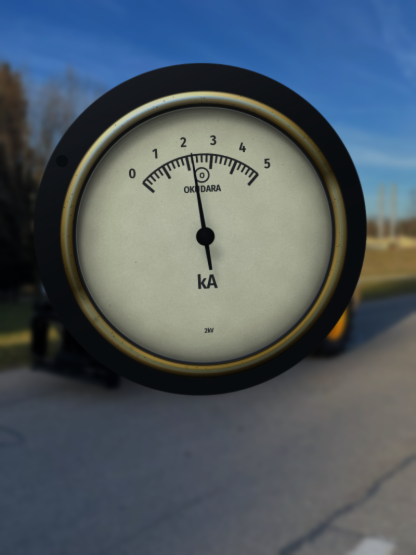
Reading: value=2.2 unit=kA
